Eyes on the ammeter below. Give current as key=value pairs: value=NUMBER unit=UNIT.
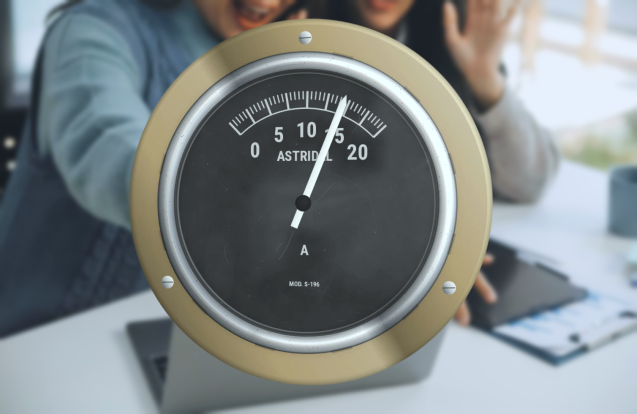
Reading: value=14.5 unit=A
